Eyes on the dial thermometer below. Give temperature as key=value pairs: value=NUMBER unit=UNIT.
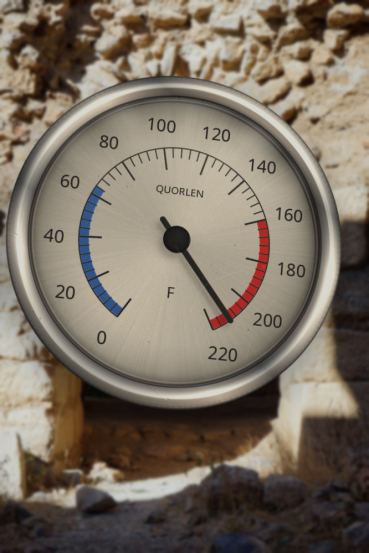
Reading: value=212 unit=°F
